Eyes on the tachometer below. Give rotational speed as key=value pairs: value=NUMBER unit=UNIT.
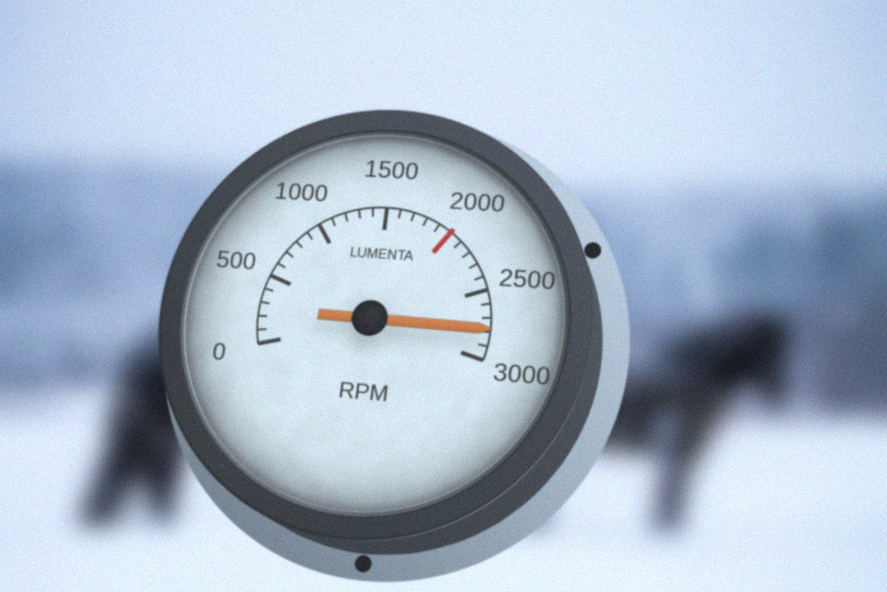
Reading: value=2800 unit=rpm
